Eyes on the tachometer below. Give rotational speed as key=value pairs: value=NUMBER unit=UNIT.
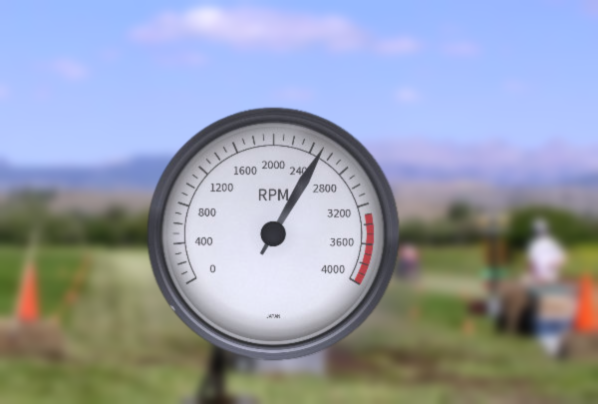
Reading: value=2500 unit=rpm
